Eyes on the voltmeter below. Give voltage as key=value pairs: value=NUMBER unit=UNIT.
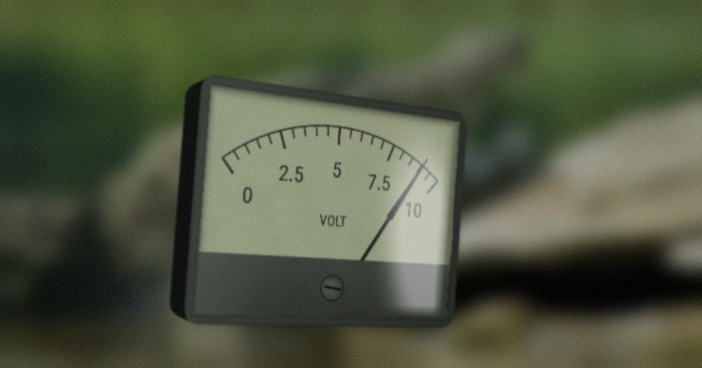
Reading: value=9 unit=V
